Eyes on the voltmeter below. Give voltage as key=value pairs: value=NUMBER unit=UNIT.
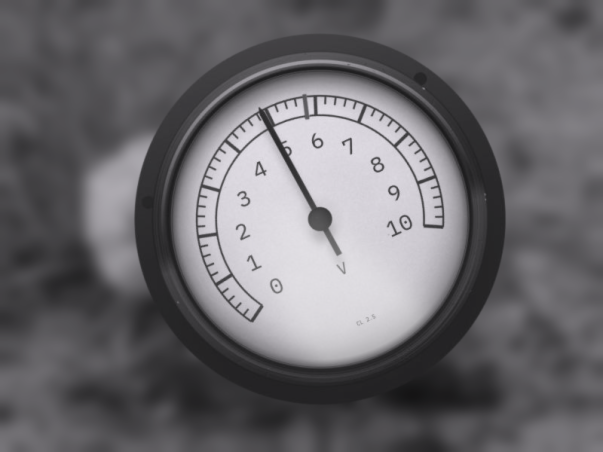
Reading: value=4.9 unit=V
